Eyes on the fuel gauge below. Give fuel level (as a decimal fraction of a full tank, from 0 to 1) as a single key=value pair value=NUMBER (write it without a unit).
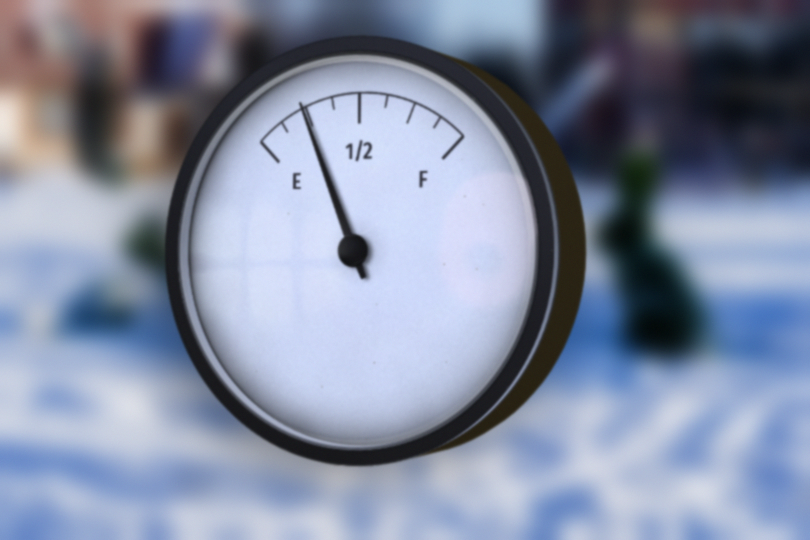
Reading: value=0.25
